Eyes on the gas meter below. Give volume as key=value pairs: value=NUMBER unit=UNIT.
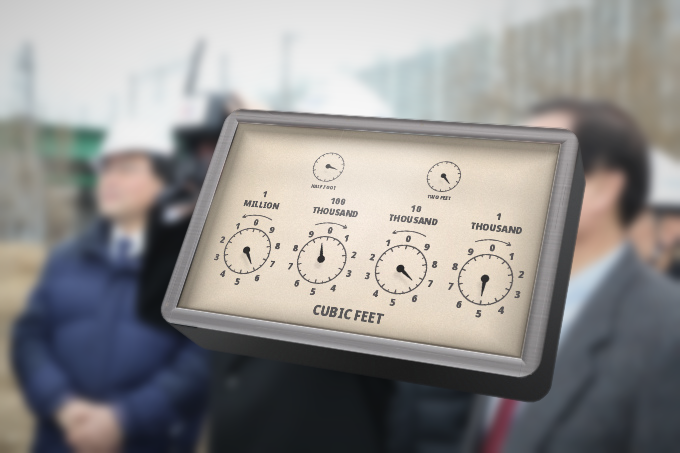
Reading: value=596500 unit=ft³
